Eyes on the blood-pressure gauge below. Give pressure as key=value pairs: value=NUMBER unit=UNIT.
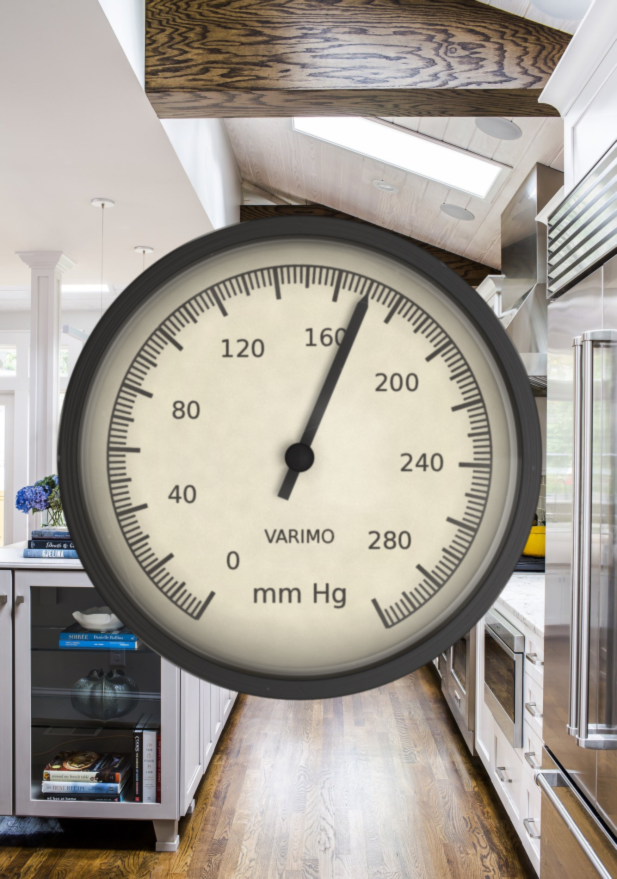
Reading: value=170 unit=mmHg
